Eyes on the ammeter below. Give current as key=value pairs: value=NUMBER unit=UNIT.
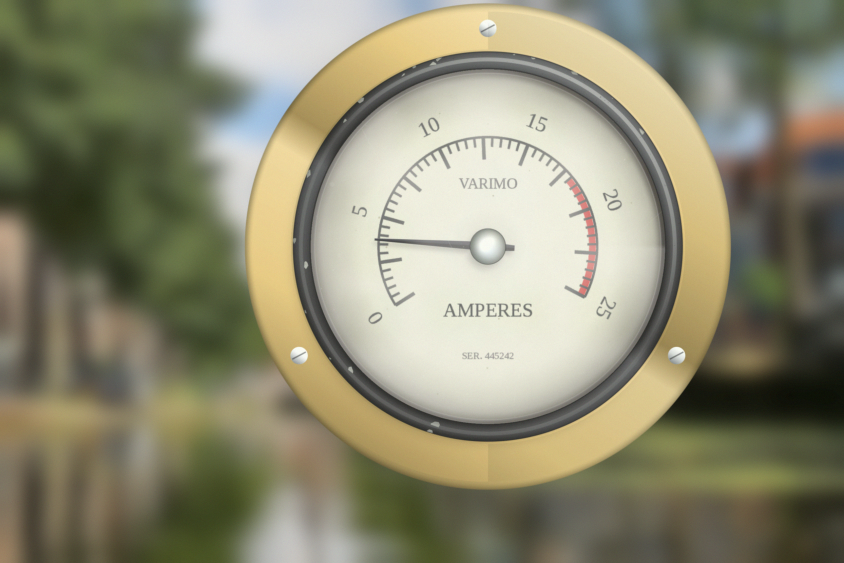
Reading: value=3.75 unit=A
